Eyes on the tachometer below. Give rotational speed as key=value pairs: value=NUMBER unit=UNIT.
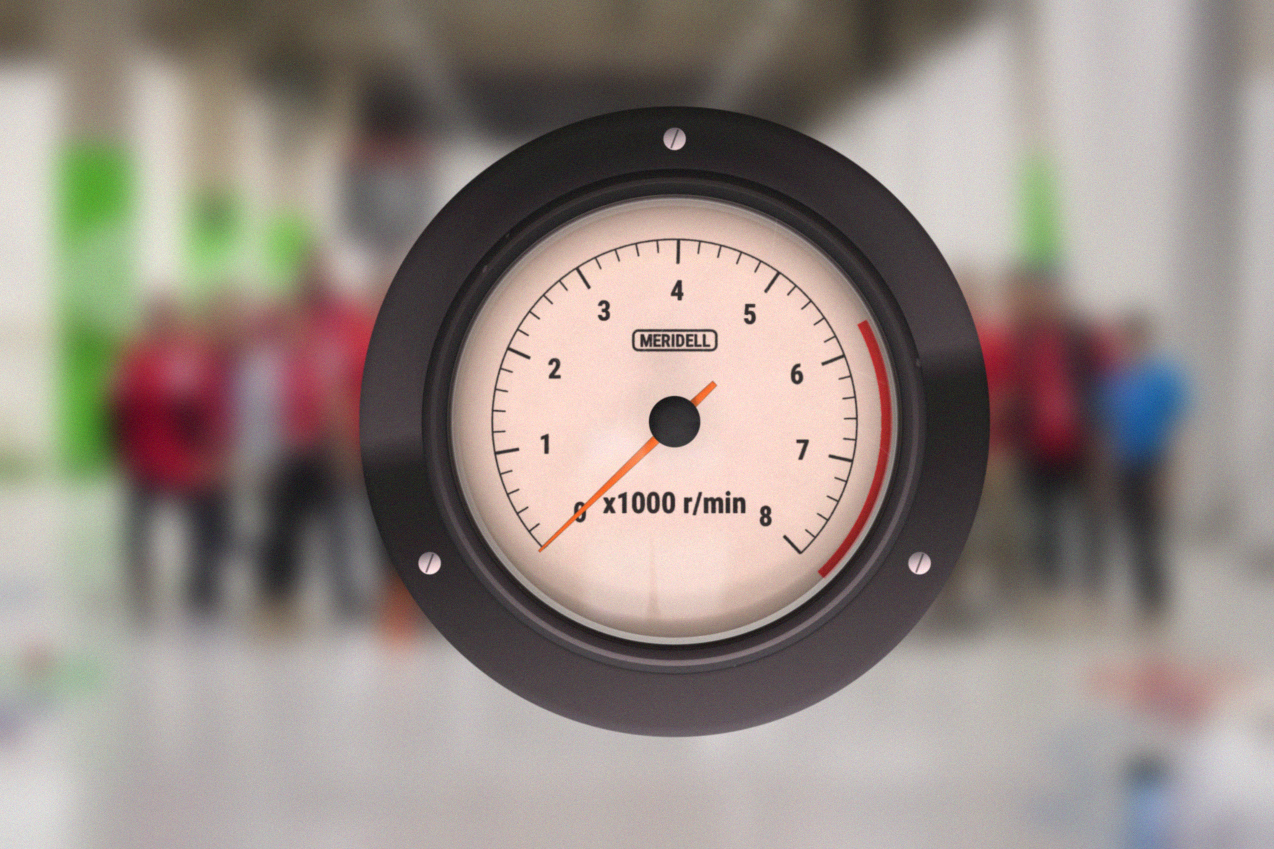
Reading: value=0 unit=rpm
